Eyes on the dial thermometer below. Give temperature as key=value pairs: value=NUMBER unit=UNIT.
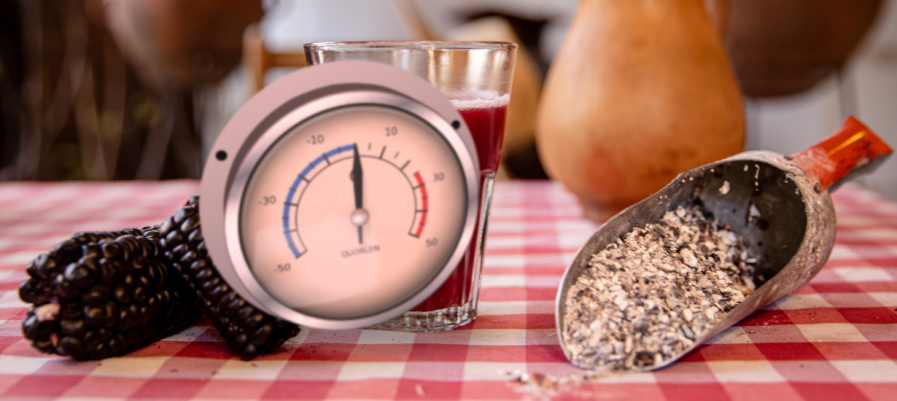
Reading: value=0 unit=°C
